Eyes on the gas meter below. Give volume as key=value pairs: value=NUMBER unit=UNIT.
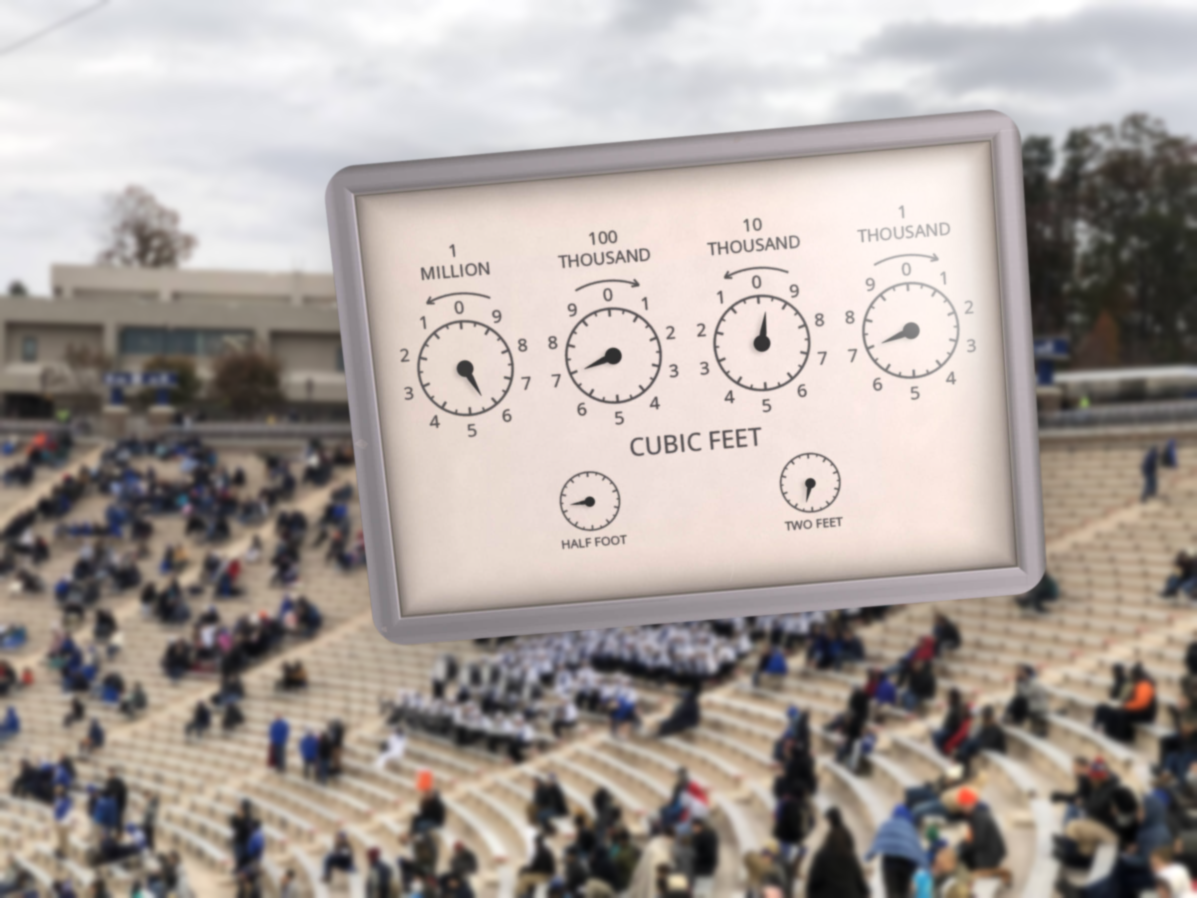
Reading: value=569700 unit=ft³
